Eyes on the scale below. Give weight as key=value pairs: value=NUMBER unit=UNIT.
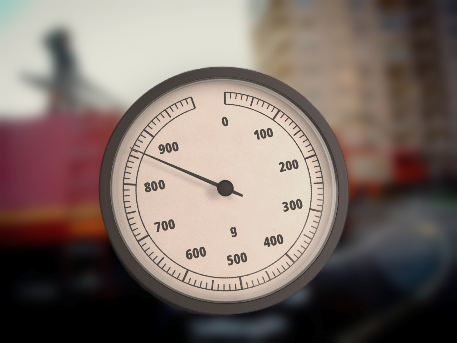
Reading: value=860 unit=g
